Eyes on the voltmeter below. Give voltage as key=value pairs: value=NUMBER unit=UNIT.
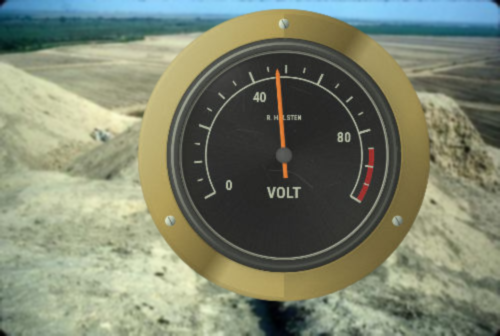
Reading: value=47.5 unit=V
